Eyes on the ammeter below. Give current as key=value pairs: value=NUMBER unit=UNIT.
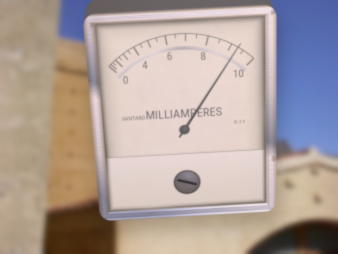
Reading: value=9.25 unit=mA
